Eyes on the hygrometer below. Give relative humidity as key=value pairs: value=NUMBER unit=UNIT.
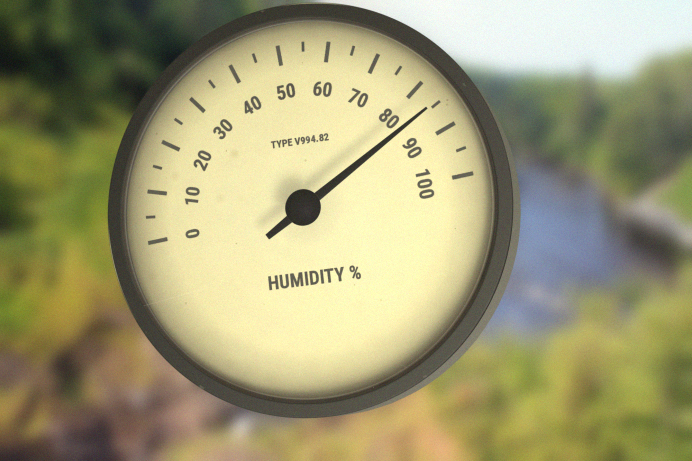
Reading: value=85 unit=%
